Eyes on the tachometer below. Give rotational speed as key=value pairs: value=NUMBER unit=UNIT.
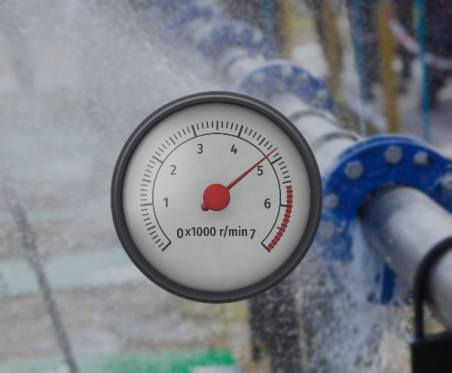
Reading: value=4800 unit=rpm
